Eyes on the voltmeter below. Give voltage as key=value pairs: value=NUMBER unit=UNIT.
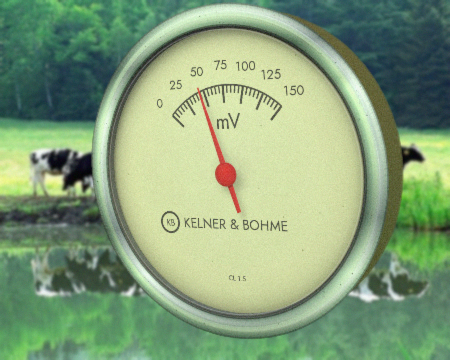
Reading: value=50 unit=mV
